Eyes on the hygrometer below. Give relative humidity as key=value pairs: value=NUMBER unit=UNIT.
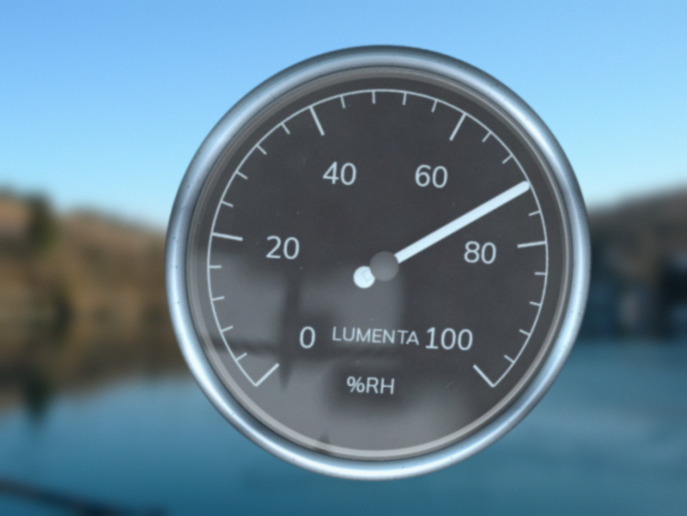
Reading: value=72 unit=%
